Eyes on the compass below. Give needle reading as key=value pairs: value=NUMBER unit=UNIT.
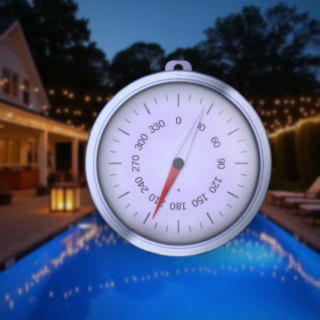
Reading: value=205 unit=°
